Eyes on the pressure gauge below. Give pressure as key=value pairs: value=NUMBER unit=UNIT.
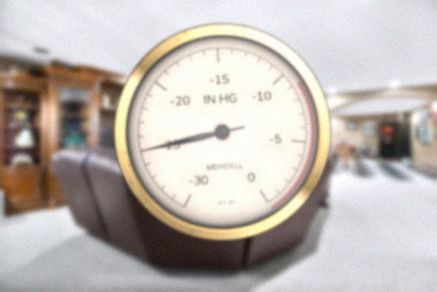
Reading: value=-25 unit=inHg
